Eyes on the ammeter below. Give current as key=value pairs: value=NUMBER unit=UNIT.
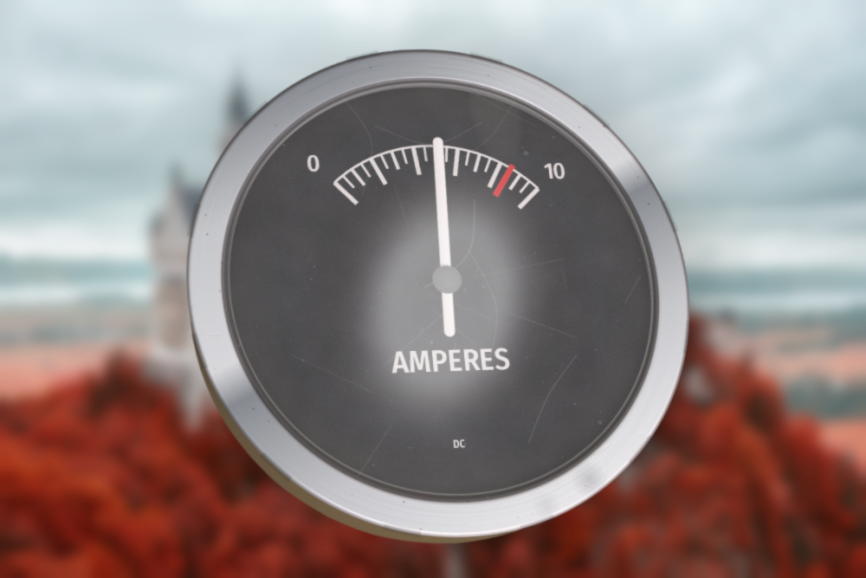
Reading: value=5 unit=A
